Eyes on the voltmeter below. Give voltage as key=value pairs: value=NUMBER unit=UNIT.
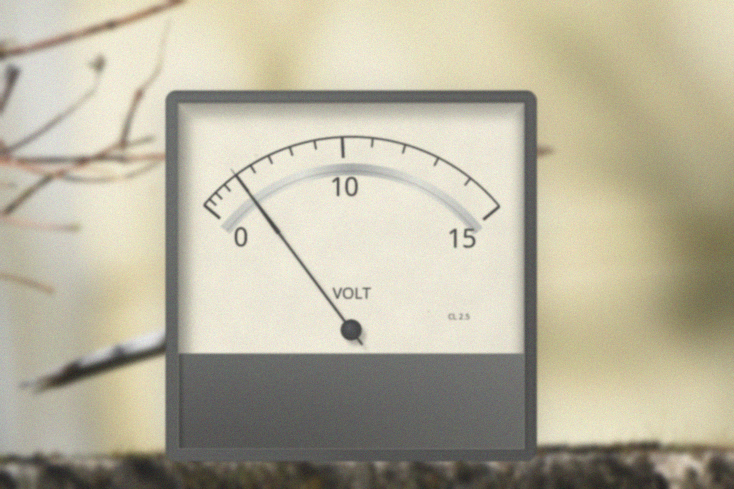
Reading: value=5 unit=V
